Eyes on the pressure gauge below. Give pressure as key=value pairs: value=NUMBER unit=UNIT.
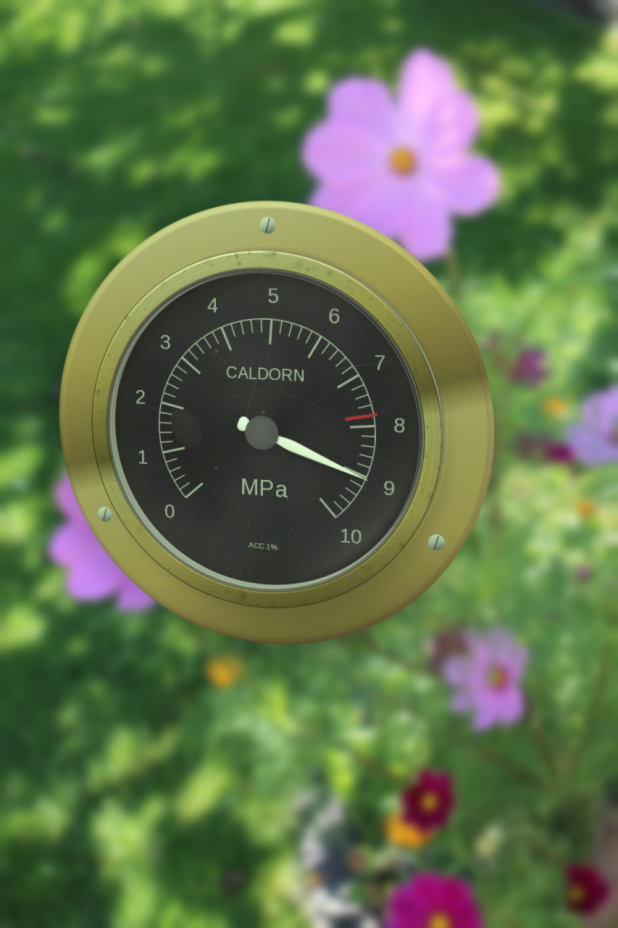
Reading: value=9 unit=MPa
